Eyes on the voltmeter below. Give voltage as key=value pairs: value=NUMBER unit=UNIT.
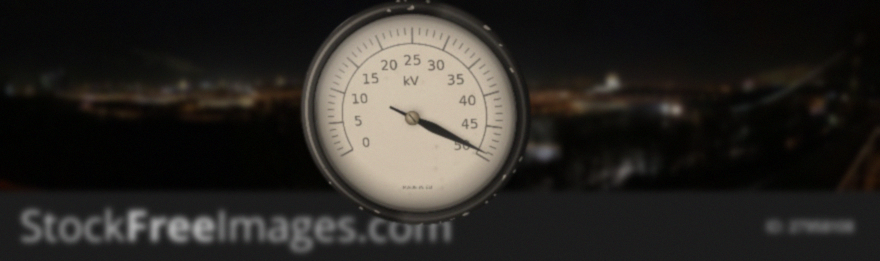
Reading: value=49 unit=kV
